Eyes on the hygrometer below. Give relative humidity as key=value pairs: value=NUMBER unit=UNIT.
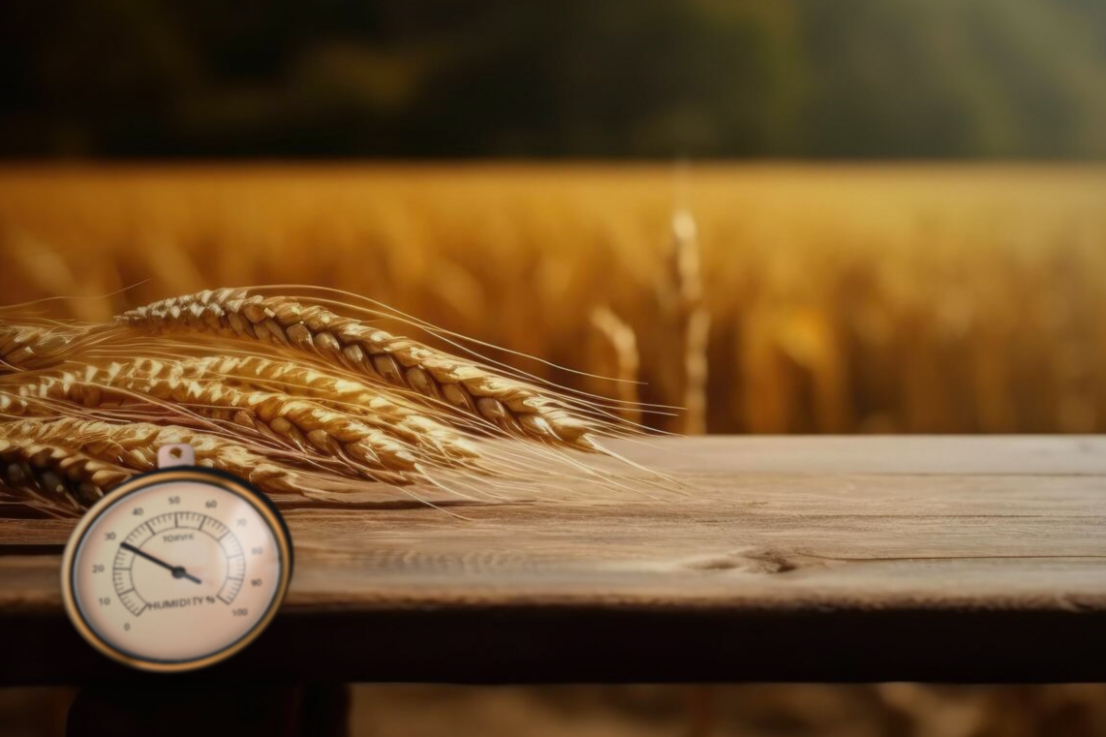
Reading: value=30 unit=%
